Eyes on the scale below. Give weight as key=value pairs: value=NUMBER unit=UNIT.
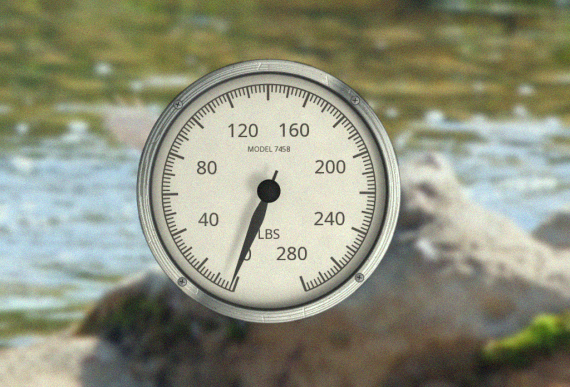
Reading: value=2 unit=lb
